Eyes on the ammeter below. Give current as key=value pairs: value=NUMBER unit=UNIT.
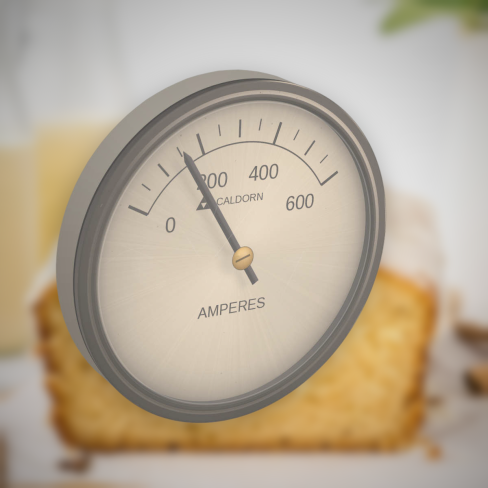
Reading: value=150 unit=A
